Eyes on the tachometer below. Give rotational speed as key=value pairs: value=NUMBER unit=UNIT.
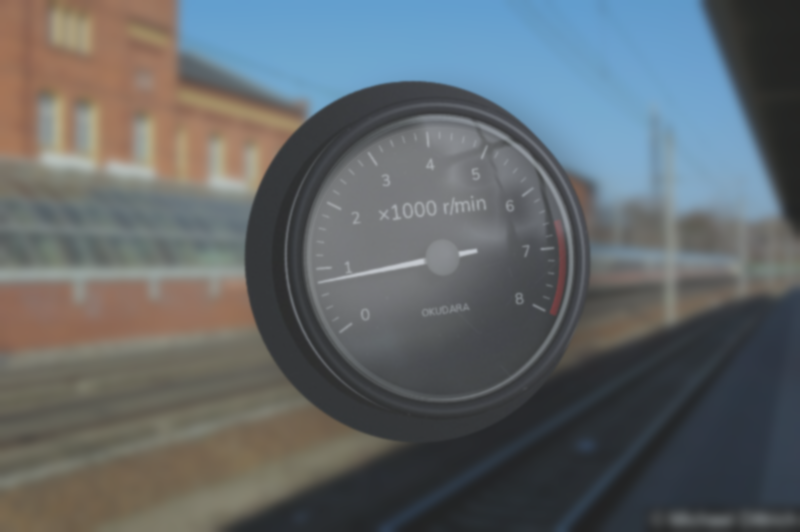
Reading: value=800 unit=rpm
